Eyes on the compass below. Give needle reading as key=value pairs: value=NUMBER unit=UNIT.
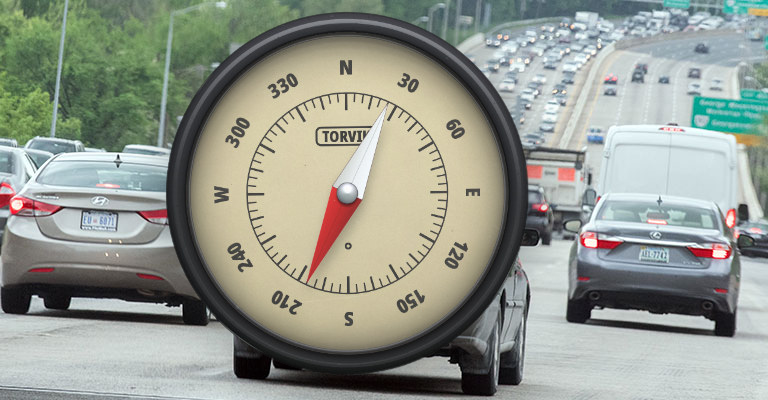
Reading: value=205 unit=°
